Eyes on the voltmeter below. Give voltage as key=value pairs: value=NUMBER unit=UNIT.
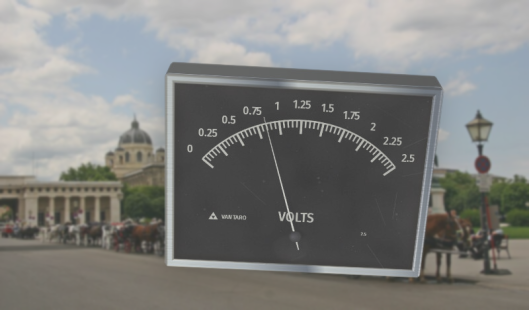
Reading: value=0.85 unit=V
